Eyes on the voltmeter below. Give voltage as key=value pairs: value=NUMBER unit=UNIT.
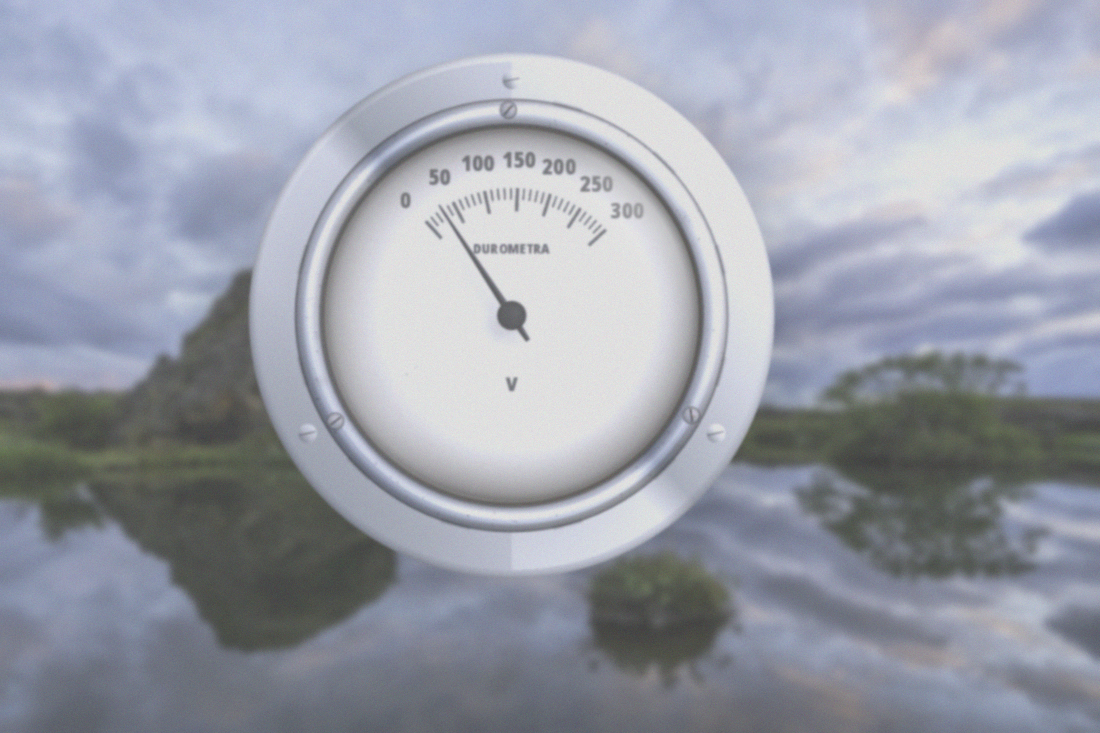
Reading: value=30 unit=V
